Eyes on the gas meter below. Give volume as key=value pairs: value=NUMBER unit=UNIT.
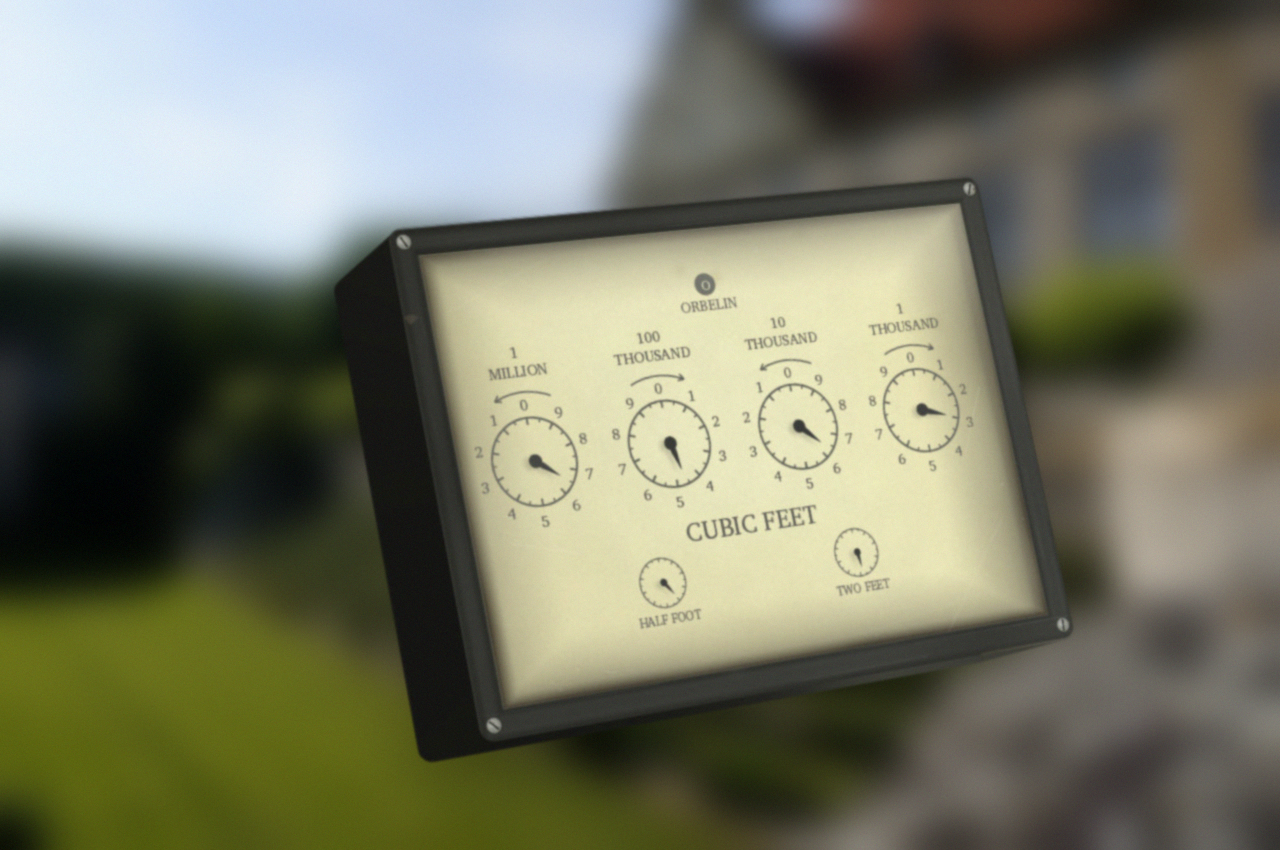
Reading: value=646300 unit=ft³
